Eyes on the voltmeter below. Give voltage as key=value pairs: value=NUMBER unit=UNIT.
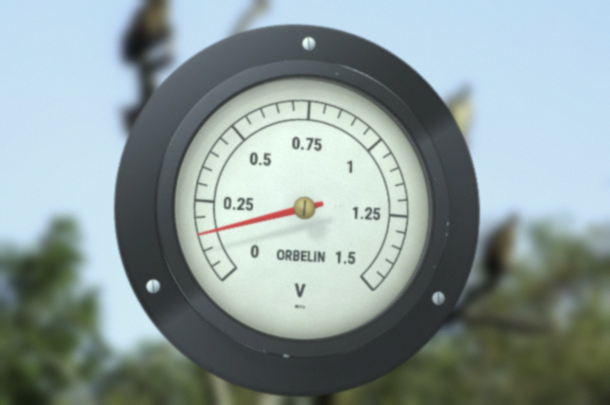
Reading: value=0.15 unit=V
